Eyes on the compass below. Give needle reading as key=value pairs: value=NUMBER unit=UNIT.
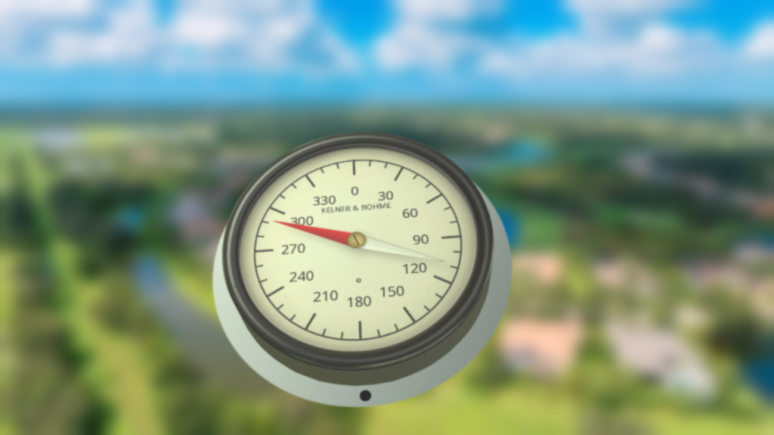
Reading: value=290 unit=°
